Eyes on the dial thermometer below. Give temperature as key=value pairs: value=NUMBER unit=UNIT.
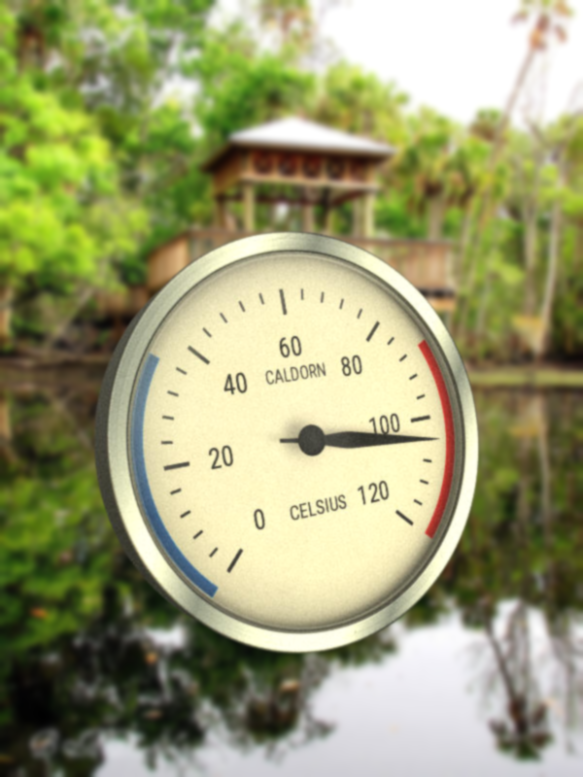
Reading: value=104 unit=°C
